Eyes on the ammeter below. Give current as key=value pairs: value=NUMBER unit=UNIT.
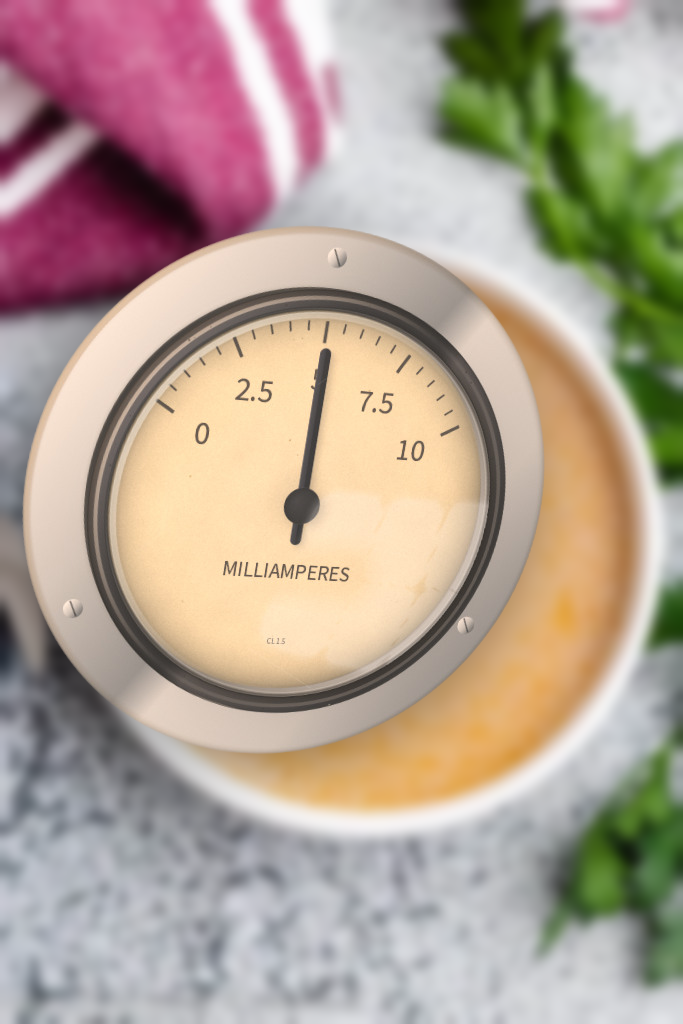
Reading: value=5 unit=mA
